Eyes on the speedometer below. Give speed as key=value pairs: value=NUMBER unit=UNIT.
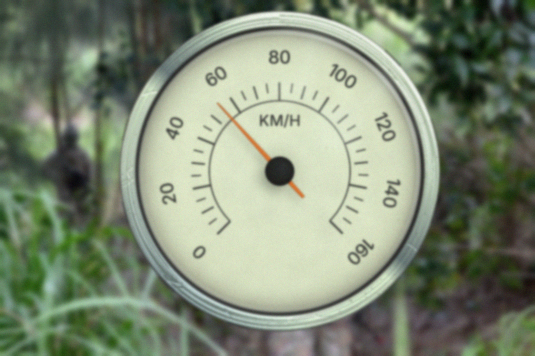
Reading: value=55 unit=km/h
